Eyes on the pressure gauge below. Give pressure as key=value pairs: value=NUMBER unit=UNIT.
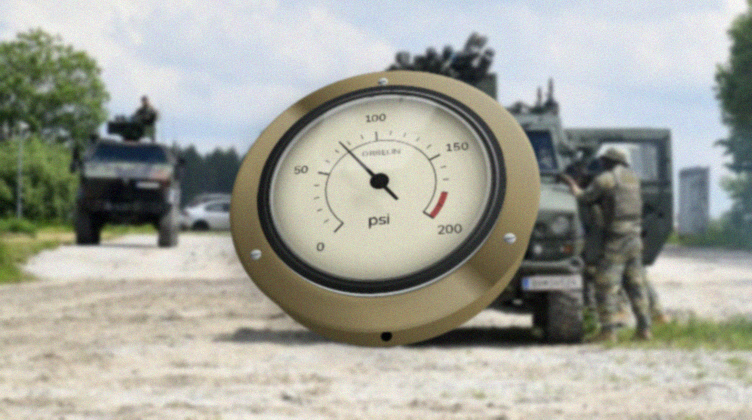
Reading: value=75 unit=psi
